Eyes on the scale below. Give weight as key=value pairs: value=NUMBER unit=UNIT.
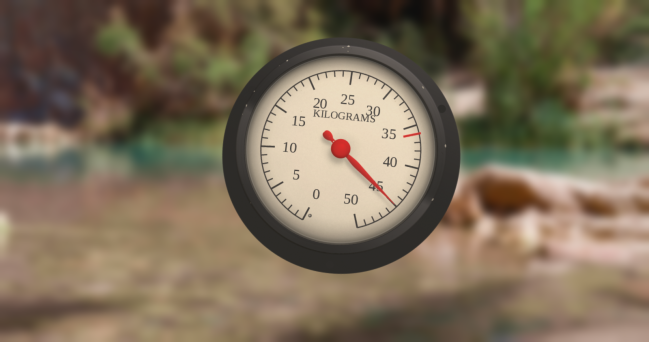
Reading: value=45 unit=kg
